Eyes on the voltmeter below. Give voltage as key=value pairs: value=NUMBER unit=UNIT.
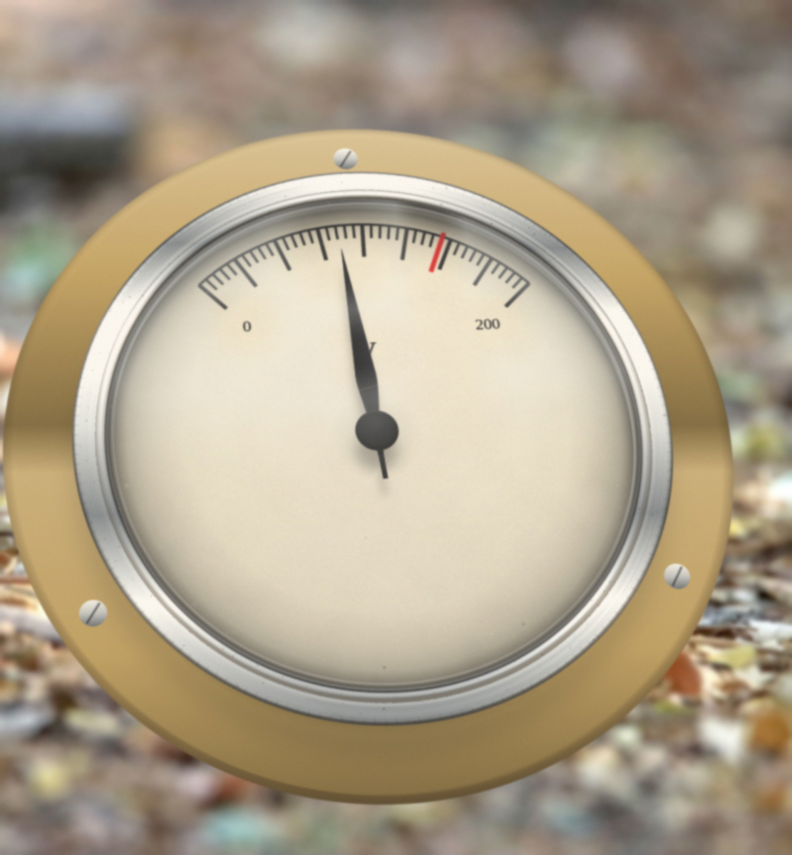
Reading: value=85 unit=V
